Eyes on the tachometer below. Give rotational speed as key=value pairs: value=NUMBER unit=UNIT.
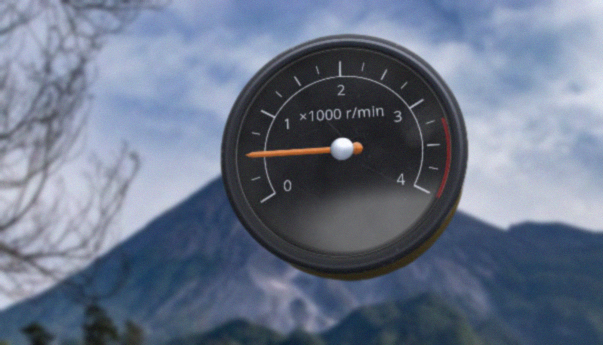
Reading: value=500 unit=rpm
